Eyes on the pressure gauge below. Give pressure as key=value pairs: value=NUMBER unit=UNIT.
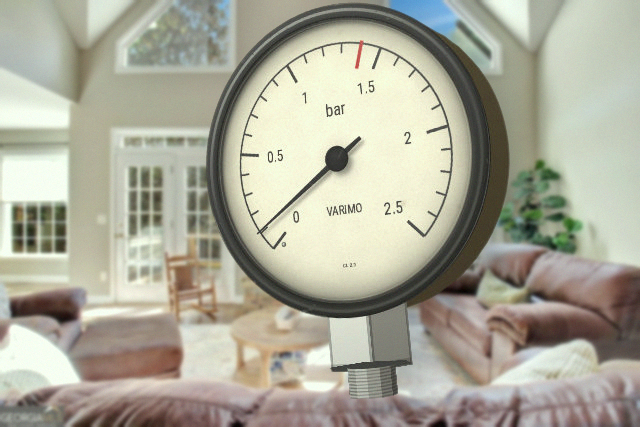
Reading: value=0.1 unit=bar
